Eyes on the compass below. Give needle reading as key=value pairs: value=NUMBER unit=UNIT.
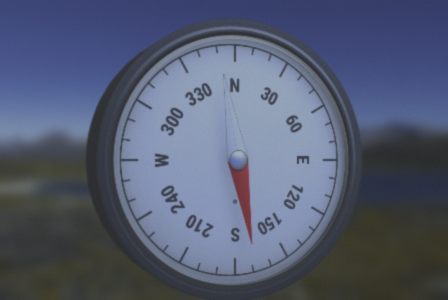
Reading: value=170 unit=°
